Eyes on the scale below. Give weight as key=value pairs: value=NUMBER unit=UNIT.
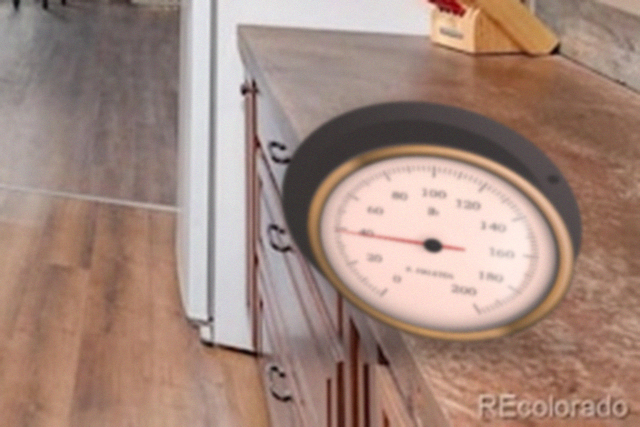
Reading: value=40 unit=lb
